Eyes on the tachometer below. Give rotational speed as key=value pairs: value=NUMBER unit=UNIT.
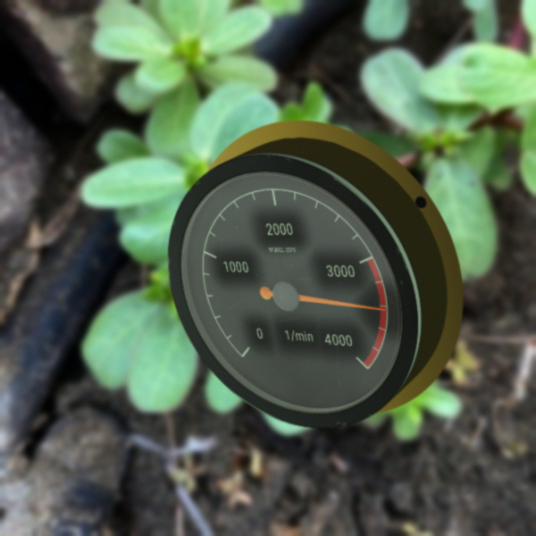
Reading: value=3400 unit=rpm
